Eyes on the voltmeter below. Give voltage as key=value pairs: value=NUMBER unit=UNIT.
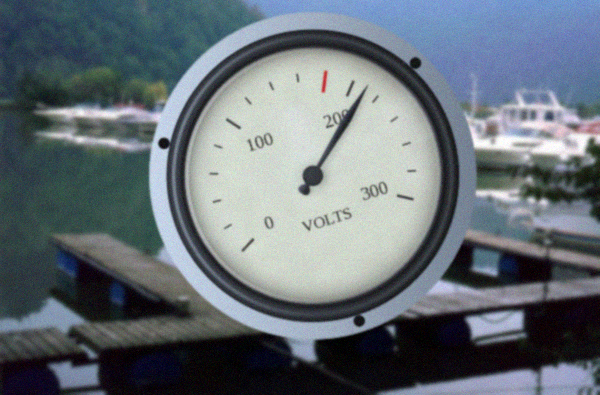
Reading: value=210 unit=V
